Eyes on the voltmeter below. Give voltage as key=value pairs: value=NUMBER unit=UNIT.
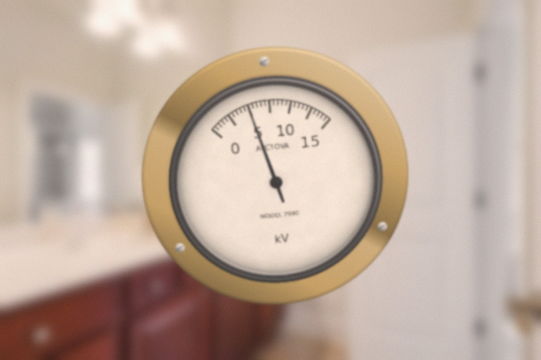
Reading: value=5 unit=kV
